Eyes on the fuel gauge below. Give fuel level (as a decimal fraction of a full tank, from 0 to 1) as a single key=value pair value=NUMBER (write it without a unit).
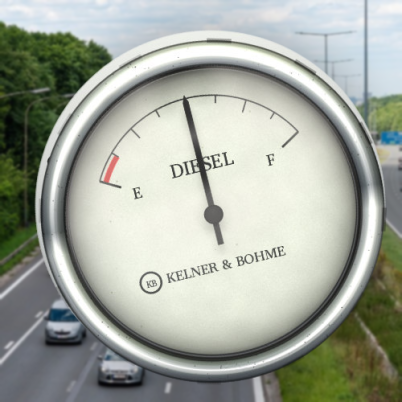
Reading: value=0.5
